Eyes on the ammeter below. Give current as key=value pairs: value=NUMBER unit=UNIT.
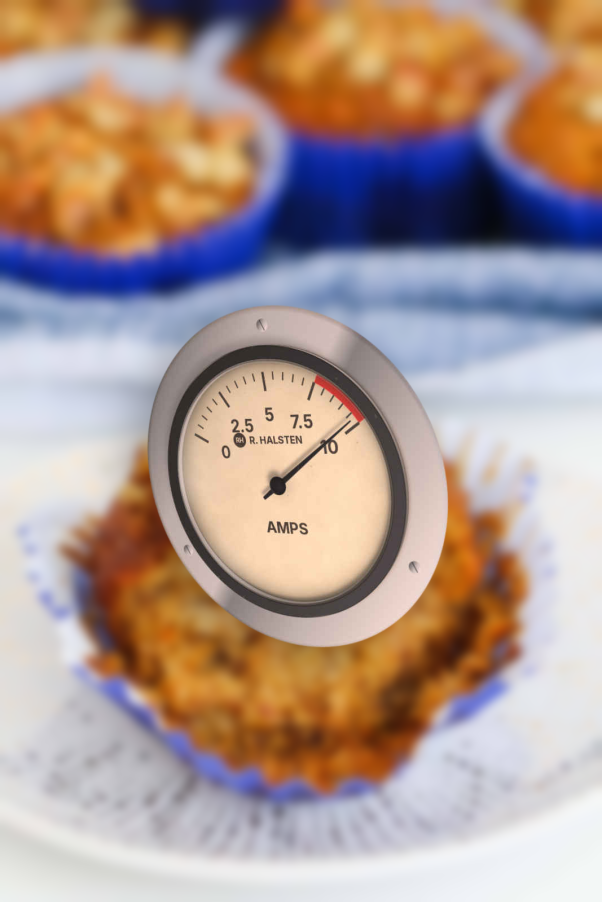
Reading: value=9.75 unit=A
